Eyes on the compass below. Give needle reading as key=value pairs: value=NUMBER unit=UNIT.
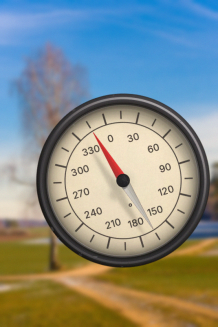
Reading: value=345 unit=°
